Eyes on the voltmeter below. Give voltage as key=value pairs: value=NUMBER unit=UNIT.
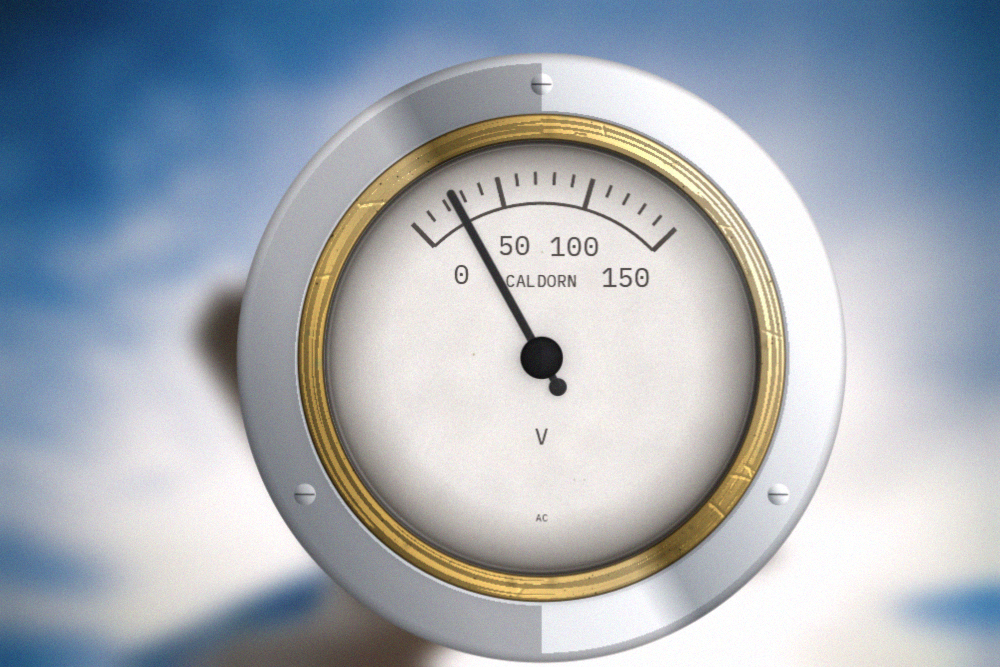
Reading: value=25 unit=V
